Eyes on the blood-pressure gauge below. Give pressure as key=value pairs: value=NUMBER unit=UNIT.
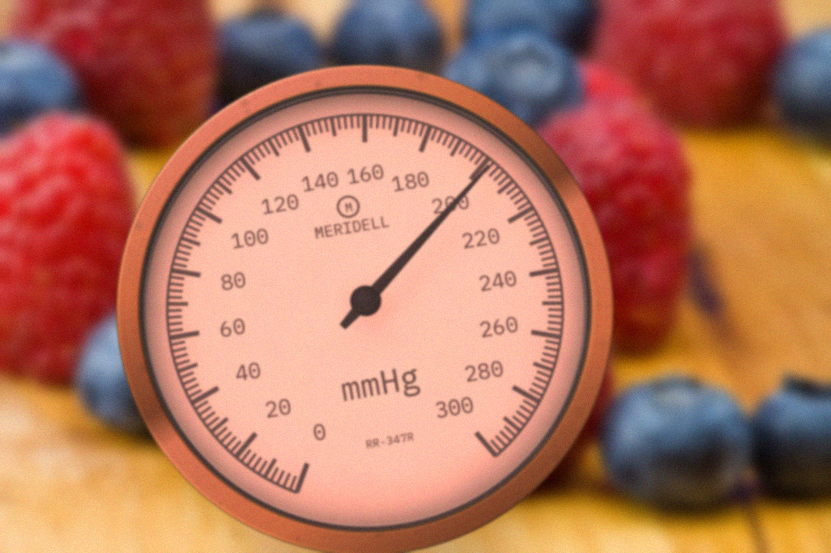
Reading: value=202 unit=mmHg
